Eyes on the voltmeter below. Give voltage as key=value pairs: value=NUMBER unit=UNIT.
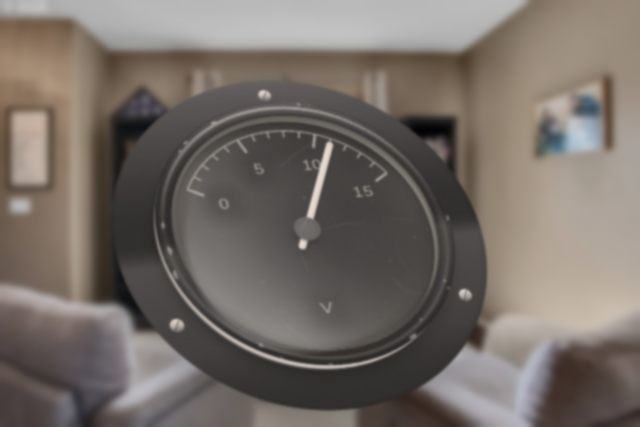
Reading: value=11 unit=V
